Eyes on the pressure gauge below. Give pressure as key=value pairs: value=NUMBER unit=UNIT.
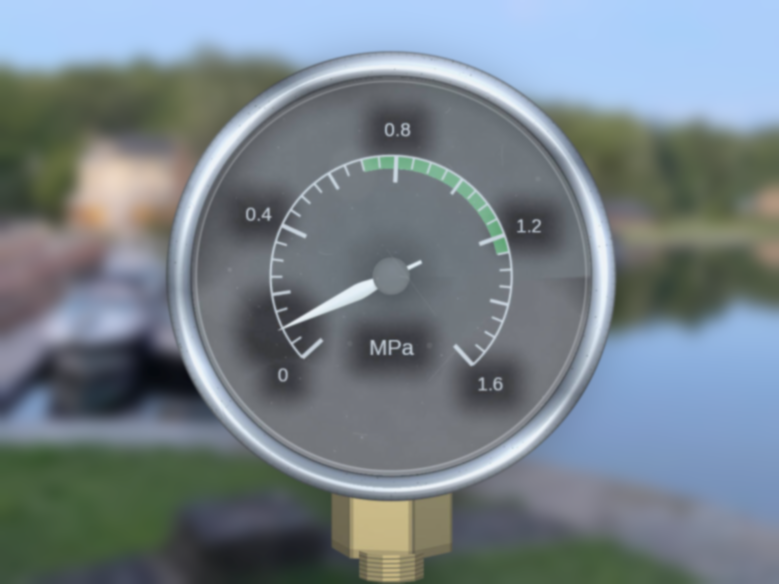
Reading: value=0.1 unit=MPa
